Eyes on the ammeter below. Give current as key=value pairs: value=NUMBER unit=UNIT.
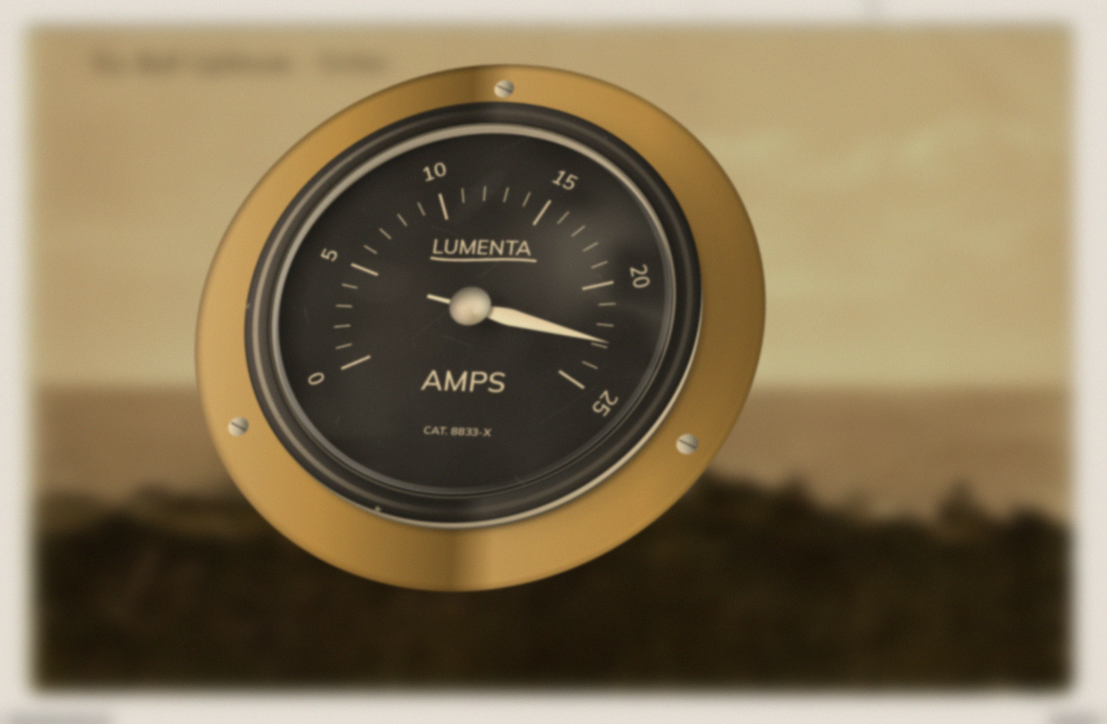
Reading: value=23 unit=A
